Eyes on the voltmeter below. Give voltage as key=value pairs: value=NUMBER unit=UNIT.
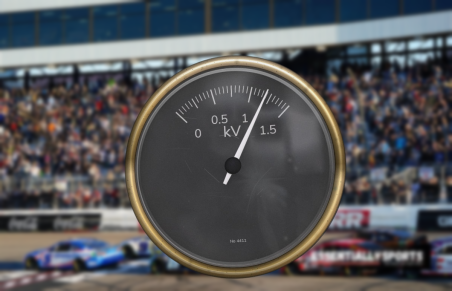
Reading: value=1.2 unit=kV
